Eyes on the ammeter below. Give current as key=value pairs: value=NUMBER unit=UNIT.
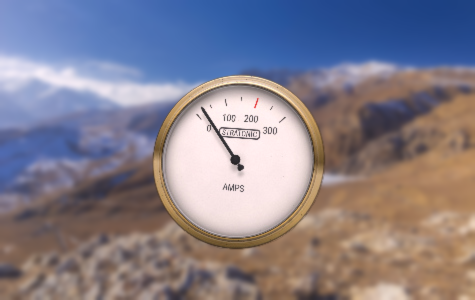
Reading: value=25 unit=A
